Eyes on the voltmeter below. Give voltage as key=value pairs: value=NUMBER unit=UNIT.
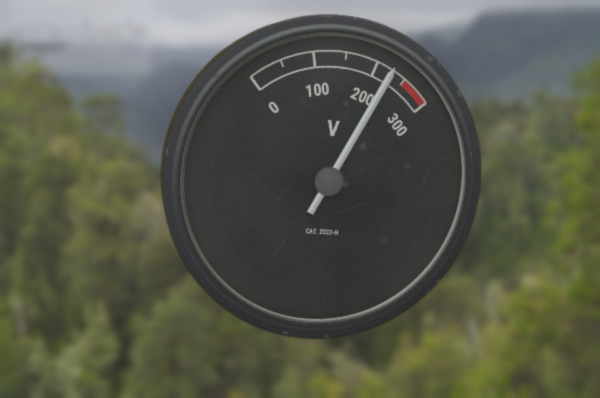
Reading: value=225 unit=V
